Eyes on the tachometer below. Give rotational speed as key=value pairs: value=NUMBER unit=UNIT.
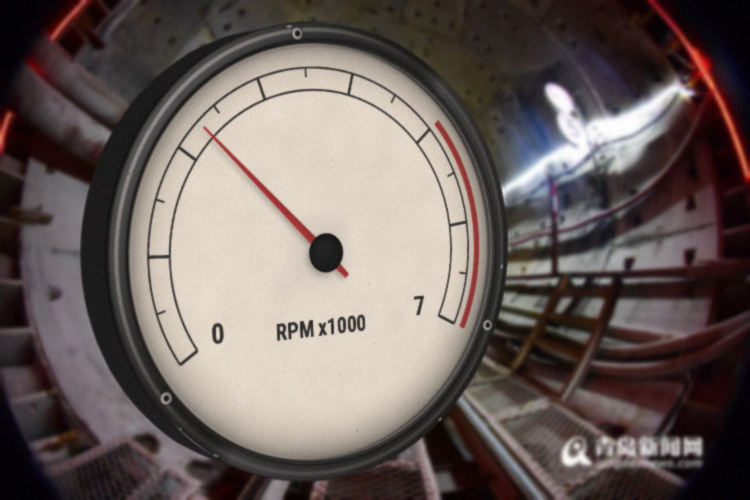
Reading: value=2250 unit=rpm
